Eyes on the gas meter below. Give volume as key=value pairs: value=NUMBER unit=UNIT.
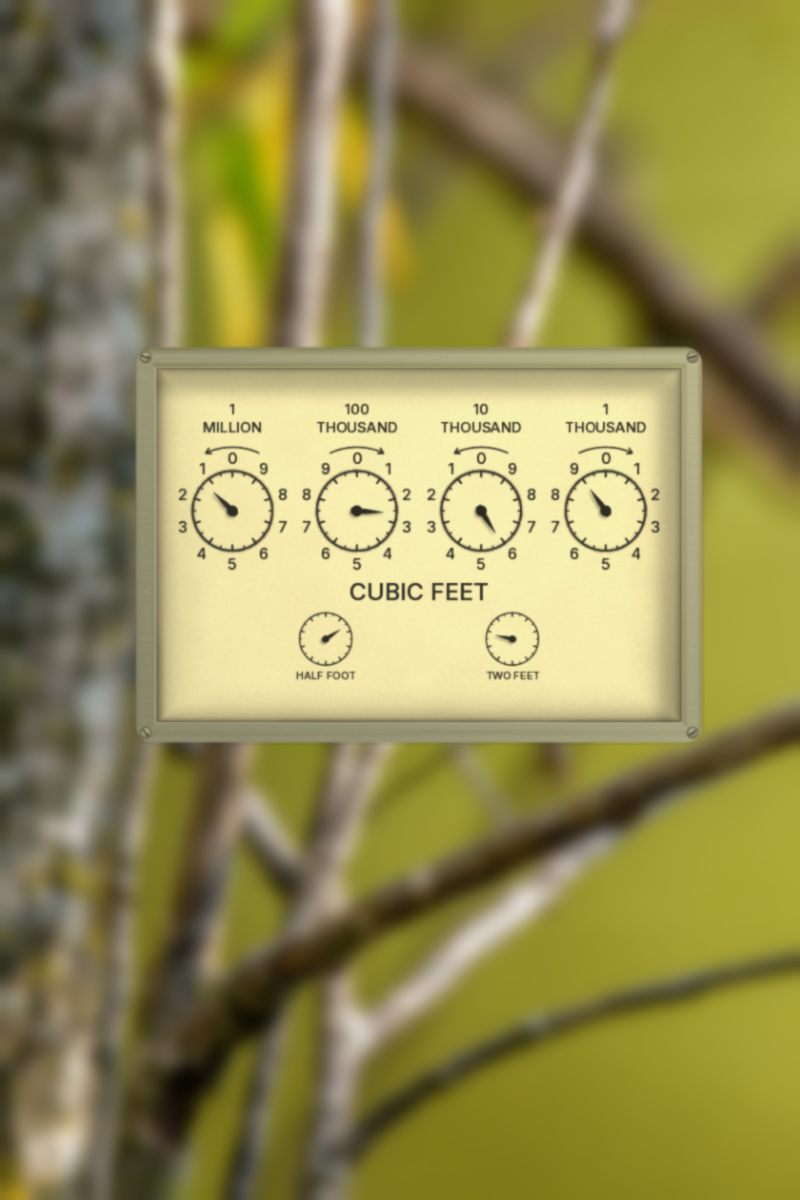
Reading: value=125900 unit=ft³
